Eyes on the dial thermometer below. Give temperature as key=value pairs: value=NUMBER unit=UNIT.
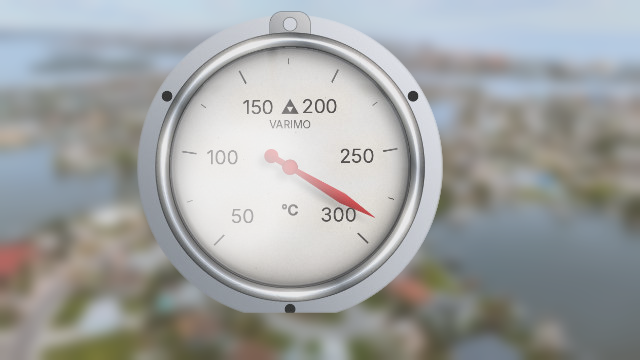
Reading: value=287.5 unit=°C
